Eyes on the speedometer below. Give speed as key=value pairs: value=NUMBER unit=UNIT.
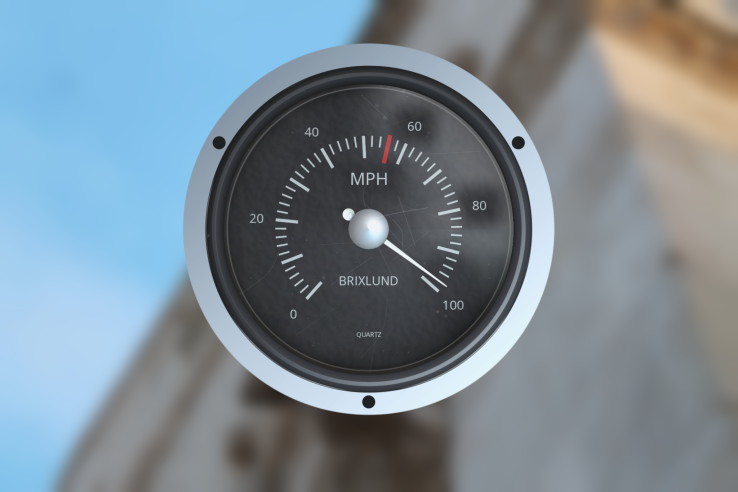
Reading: value=98 unit=mph
